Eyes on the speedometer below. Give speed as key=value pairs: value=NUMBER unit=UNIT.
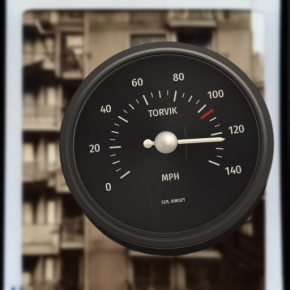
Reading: value=125 unit=mph
